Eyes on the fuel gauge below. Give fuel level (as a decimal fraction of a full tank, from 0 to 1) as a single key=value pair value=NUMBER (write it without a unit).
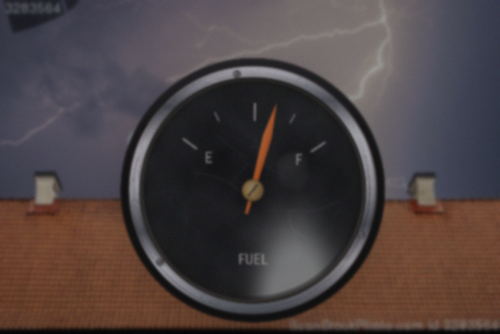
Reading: value=0.625
